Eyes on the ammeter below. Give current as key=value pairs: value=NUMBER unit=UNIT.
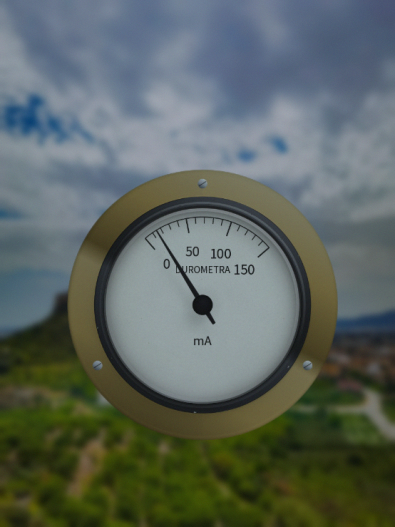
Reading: value=15 unit=mA
